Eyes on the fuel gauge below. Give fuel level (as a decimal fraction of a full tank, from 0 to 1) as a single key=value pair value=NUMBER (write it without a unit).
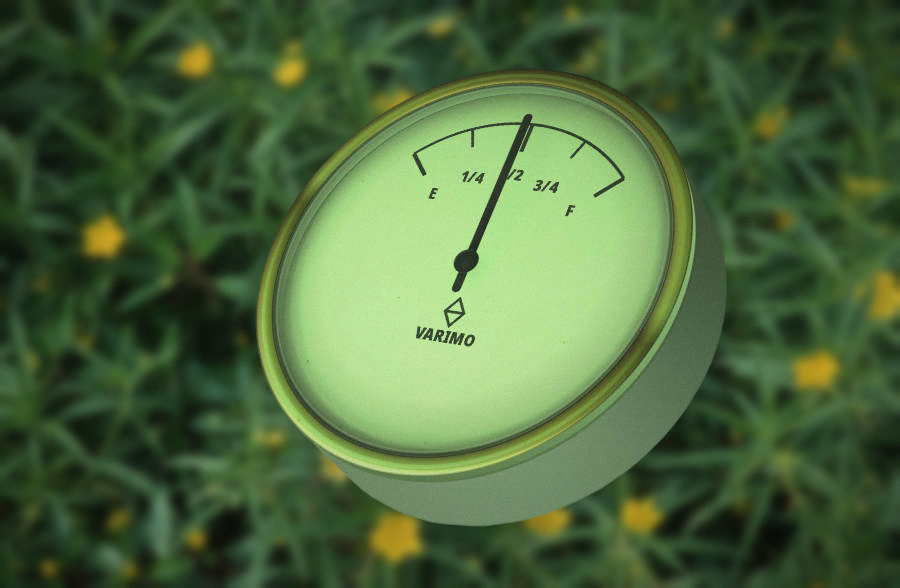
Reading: value=0.5
